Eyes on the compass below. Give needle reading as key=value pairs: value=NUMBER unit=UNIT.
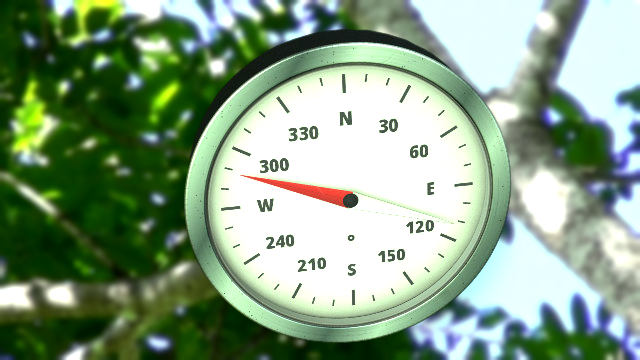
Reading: value=290 unit=°
